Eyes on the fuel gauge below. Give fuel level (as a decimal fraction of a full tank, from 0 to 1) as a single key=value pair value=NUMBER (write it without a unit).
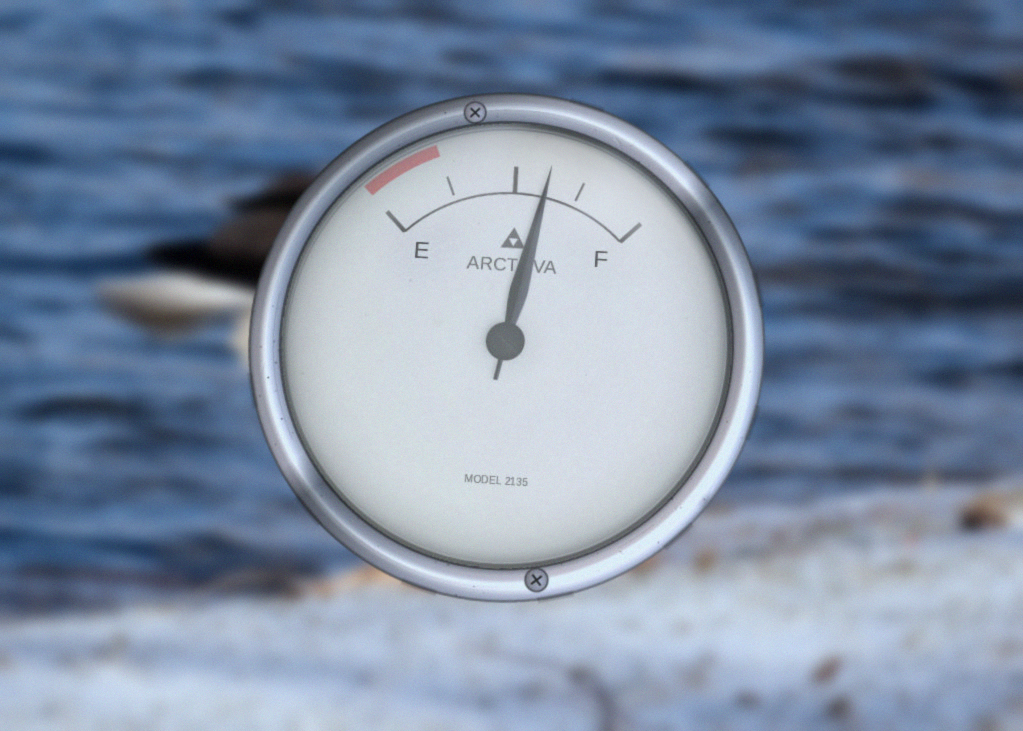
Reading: value=0.625
